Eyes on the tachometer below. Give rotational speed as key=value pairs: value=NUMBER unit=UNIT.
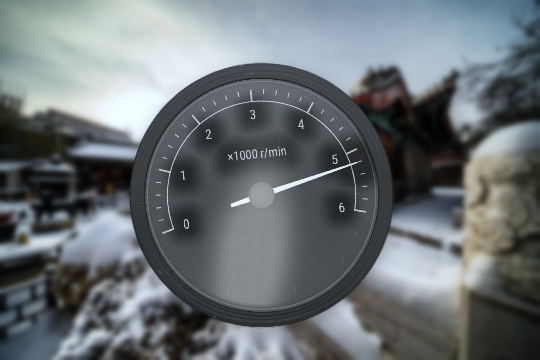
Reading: value=5200 unit=rpm
